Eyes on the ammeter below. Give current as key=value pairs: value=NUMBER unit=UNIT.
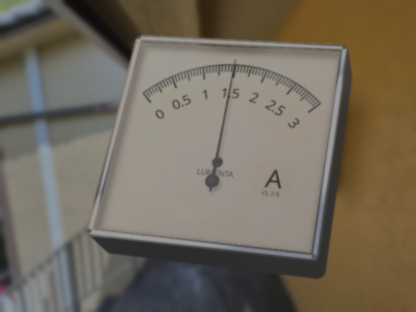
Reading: value=1.5 unit=A
